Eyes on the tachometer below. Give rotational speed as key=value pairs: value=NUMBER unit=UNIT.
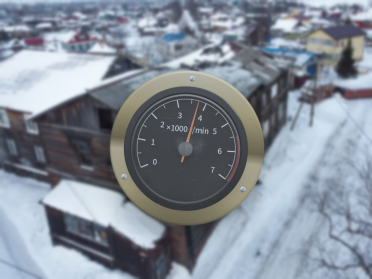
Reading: value=3750 unit=rpm
